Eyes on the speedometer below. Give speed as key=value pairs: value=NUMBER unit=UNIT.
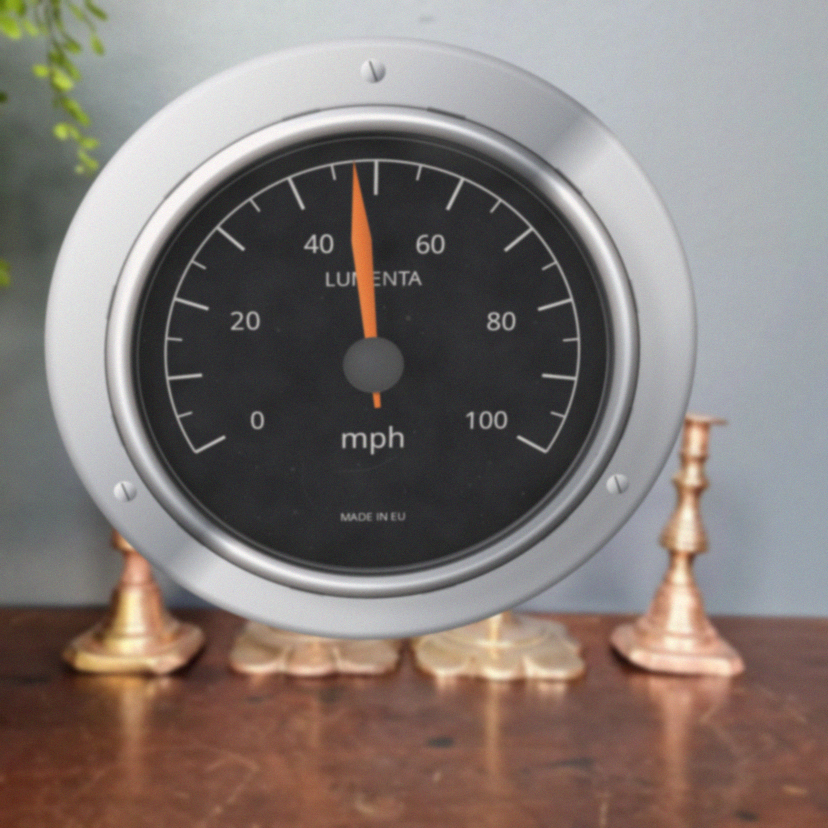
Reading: value=47.5 unit=mph
